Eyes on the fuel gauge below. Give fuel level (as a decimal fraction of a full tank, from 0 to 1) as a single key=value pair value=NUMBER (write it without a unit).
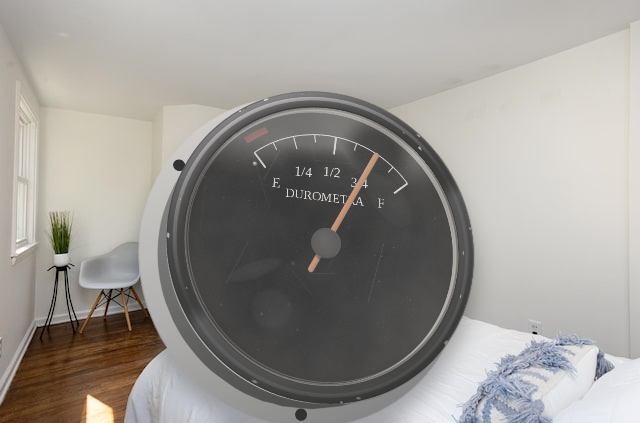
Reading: value=0.75
